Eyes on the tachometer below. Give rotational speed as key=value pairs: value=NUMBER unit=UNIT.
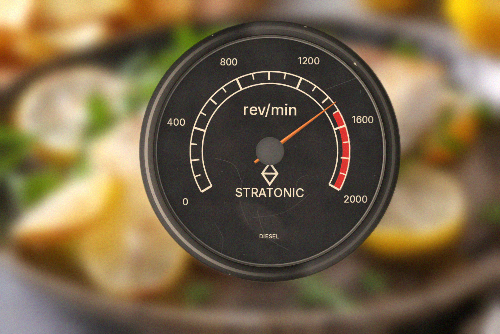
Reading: value=1450 unit=rpm
